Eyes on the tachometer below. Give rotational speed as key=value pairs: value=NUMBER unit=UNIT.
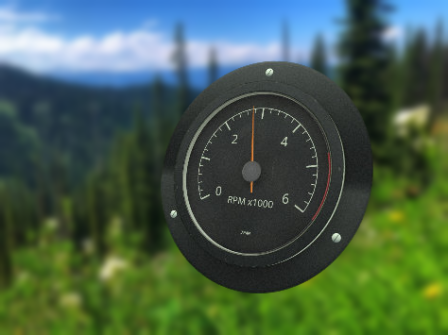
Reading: value=2800 unit=rpm
